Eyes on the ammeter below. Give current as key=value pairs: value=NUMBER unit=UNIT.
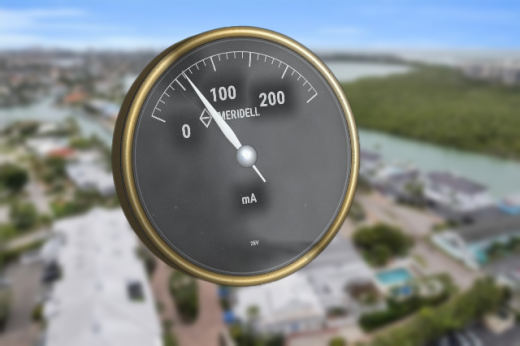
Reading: value=60 unit=mA
